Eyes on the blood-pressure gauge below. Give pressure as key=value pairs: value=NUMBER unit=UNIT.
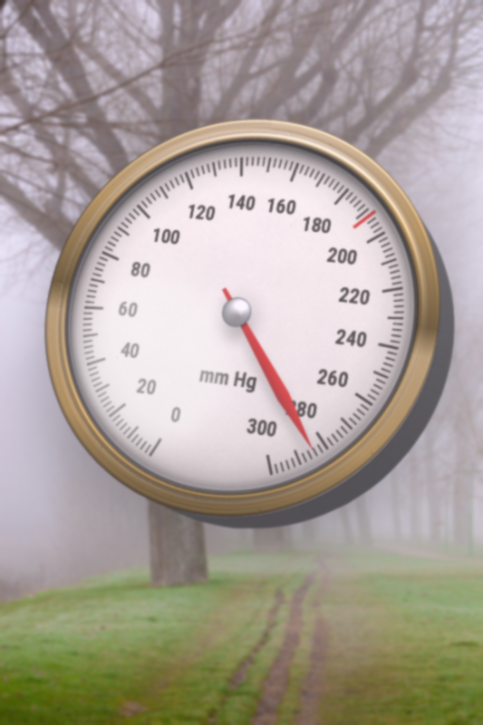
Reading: value=284 unit=mmHg
